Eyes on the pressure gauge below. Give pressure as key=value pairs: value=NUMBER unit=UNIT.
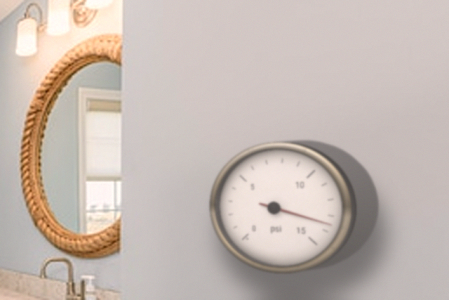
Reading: value=13.5 unit=psi
